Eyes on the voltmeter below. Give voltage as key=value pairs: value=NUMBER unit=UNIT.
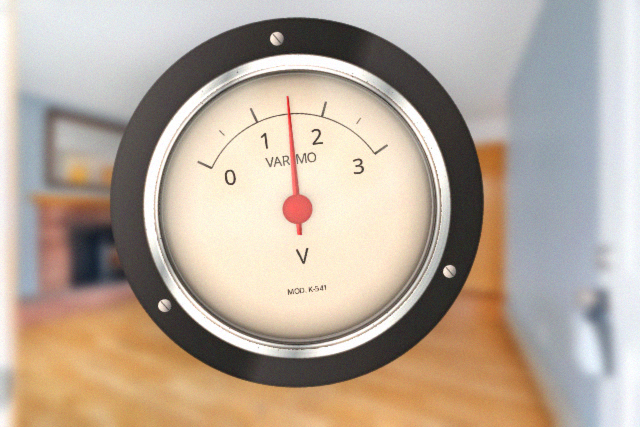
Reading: value=1.5 unit=V
